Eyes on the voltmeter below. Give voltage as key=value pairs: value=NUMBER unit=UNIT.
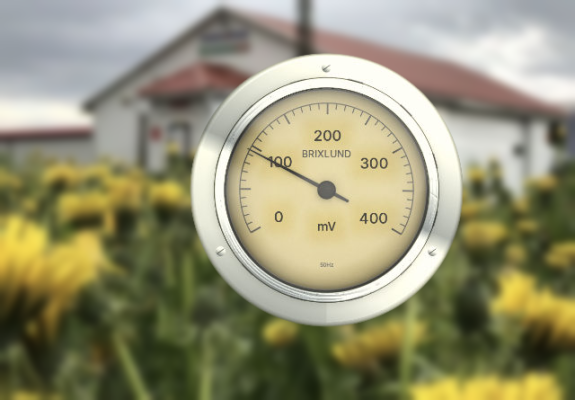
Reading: value=95 unit=mV
